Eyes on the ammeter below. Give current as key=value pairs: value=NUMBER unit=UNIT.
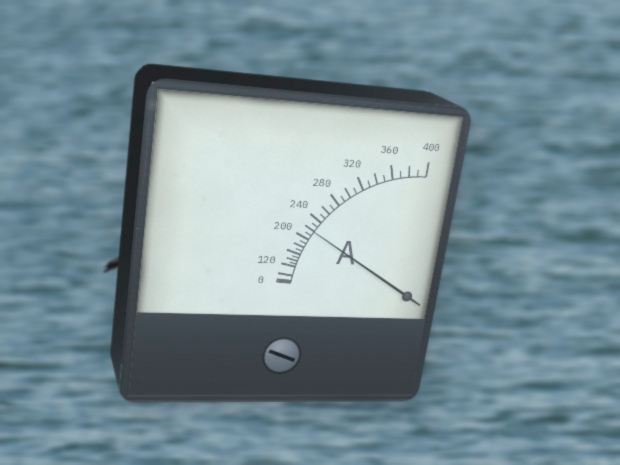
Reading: value=220 unit=A
